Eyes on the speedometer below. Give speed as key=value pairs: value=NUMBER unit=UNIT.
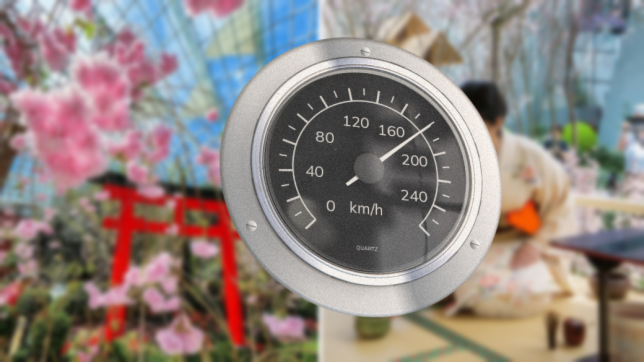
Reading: value=180 unit=km/h
